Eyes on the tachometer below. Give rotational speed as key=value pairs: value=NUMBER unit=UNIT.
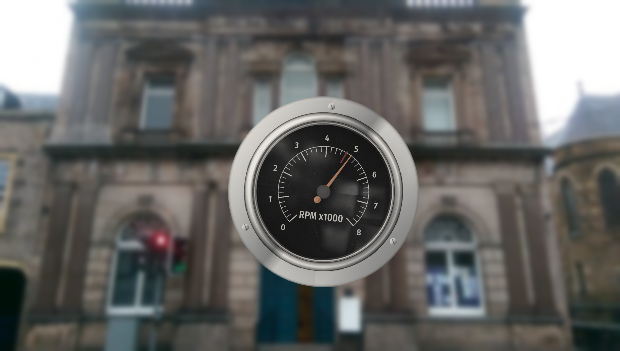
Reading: value=5000 unit=rpm
